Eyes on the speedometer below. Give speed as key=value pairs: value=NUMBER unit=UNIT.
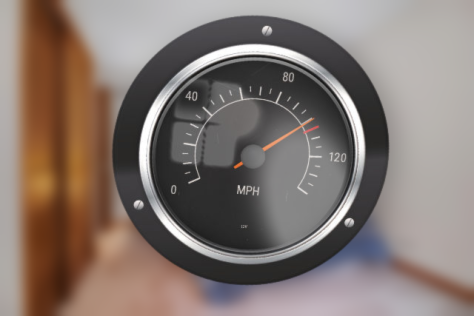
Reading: value=100 unit=mph
